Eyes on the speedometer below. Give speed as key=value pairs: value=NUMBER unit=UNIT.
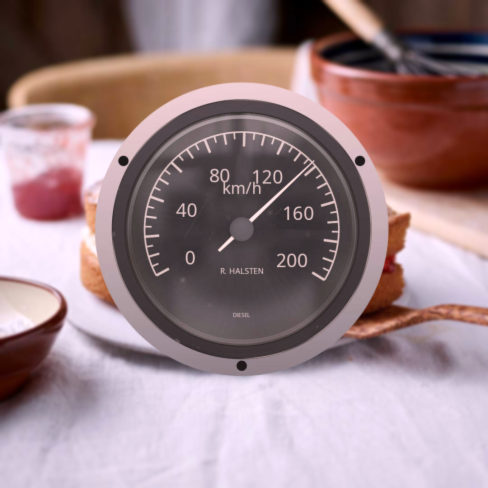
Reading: value=137.5 unit=km/h
